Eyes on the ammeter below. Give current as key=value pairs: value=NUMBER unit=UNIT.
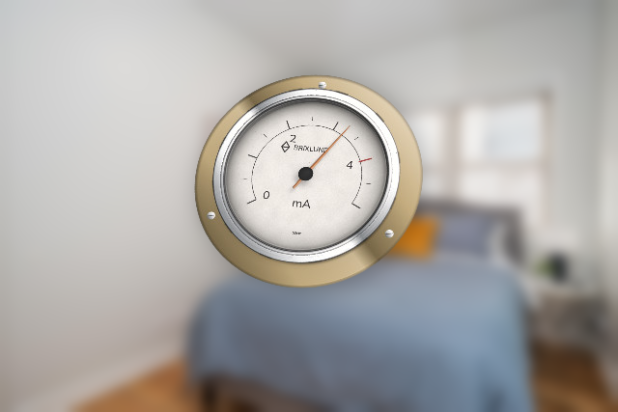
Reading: value=3.25 unit=mA
